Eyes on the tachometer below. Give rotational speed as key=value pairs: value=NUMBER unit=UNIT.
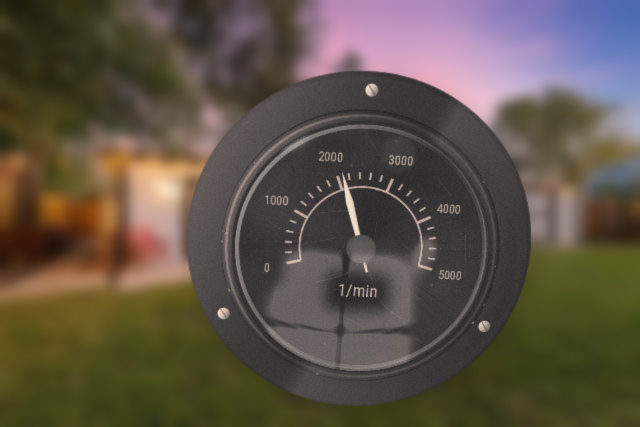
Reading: value=2100 unit=rpm
